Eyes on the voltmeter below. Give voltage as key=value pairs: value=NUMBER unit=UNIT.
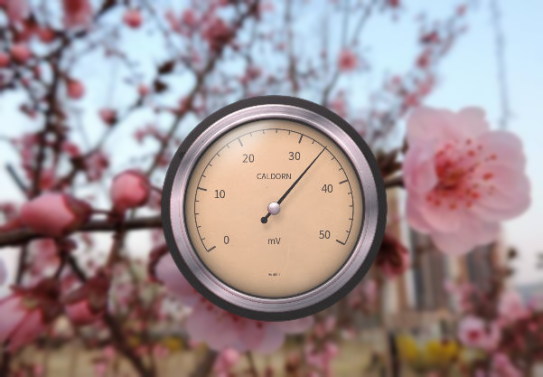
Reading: value=34 unit=mV
